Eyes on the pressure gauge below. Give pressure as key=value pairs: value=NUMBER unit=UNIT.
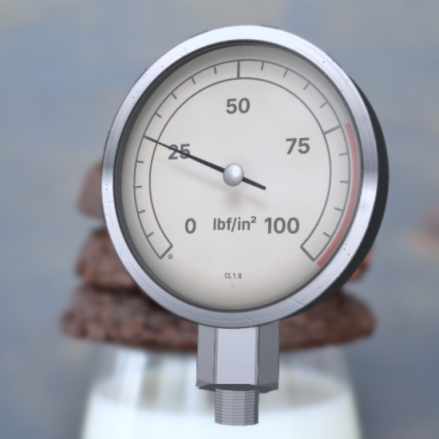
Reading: value=25 unit=psi
